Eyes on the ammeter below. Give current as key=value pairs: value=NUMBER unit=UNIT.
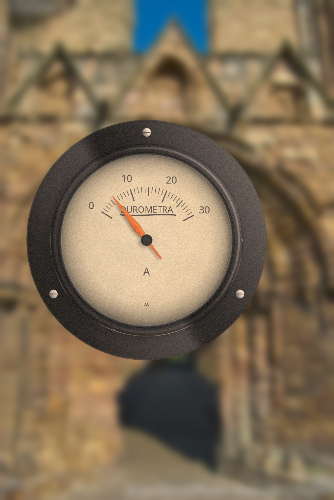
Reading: value=5 unit=A
